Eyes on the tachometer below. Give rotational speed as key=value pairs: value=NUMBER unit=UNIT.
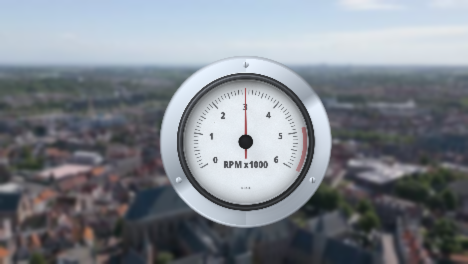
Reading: value=3000 unit=rpm
